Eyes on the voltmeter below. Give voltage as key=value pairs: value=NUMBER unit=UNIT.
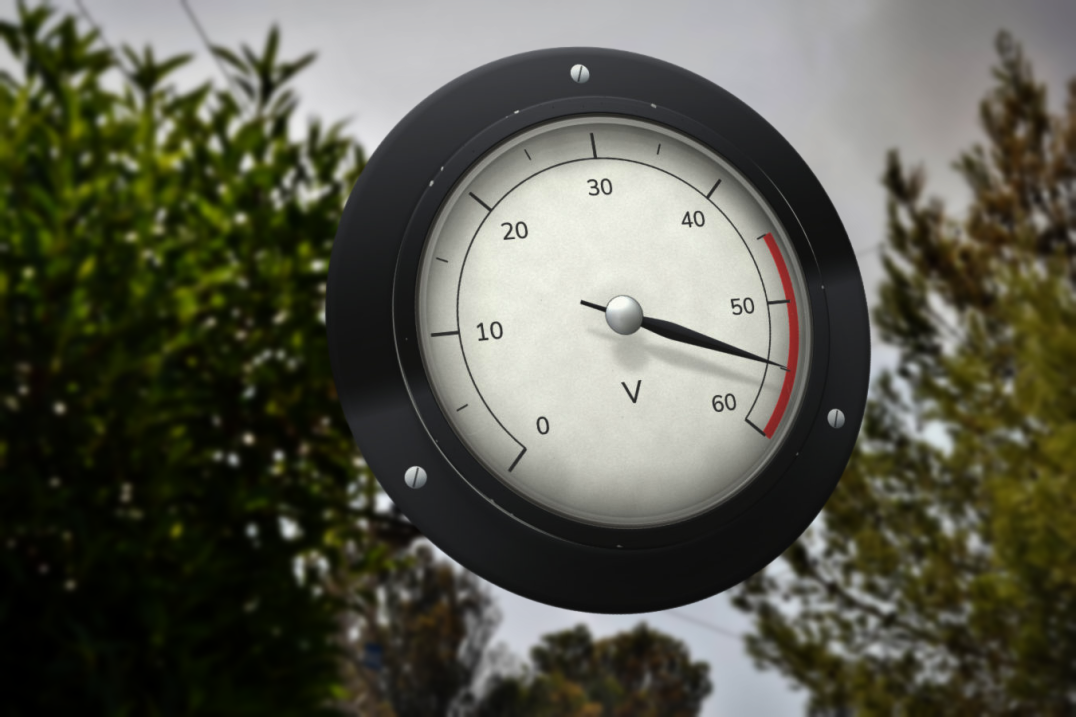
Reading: value=55 unit=V
